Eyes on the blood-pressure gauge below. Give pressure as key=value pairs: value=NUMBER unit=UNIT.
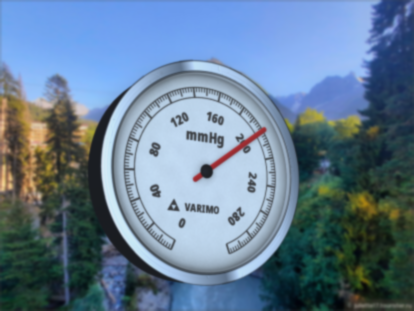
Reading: value=200 unit=mmHg
